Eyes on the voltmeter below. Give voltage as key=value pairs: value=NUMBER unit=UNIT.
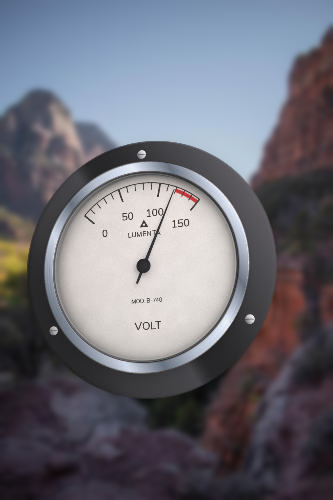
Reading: value=120 unit=V
